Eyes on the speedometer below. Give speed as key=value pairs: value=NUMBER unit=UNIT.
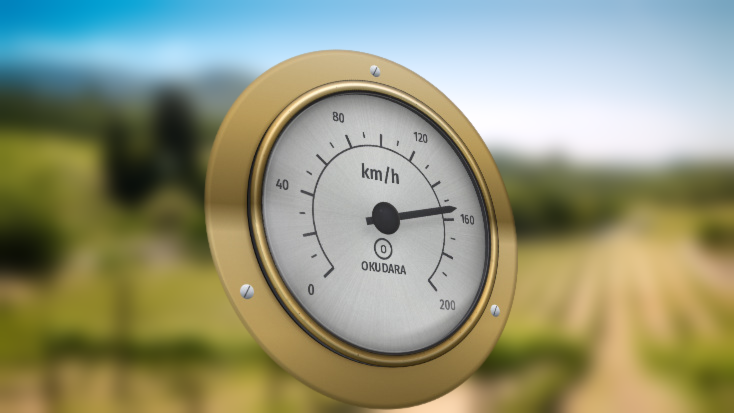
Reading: value=155 unit=km/h
